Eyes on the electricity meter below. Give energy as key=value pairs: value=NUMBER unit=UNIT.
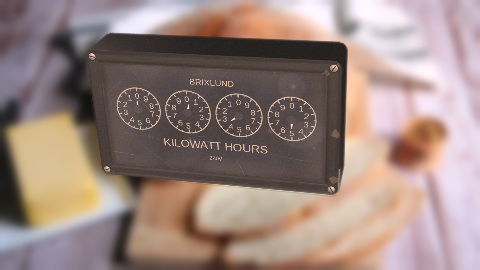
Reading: value=35 unit=kWh
